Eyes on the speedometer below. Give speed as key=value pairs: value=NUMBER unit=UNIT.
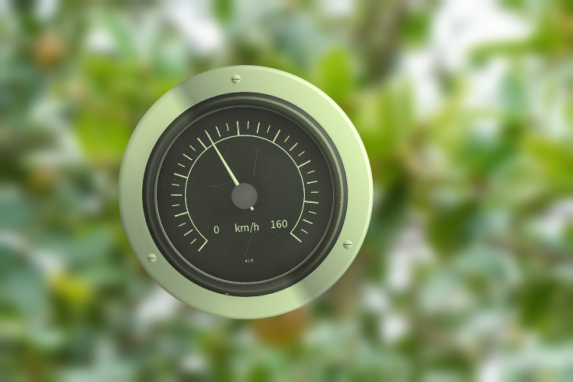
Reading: value=65 unit=km/h
